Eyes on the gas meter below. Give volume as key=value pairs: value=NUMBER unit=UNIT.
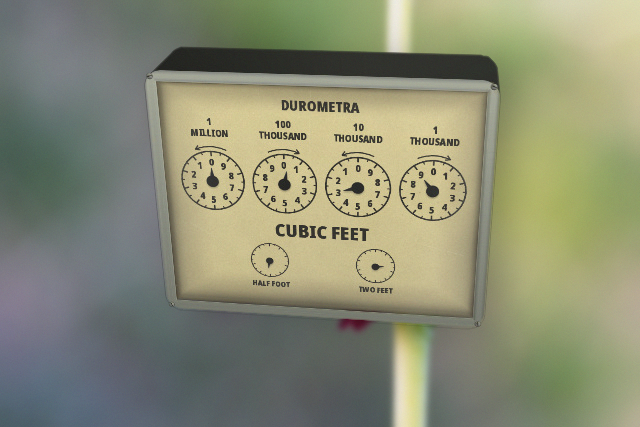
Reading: value=2900 unit=ft³
